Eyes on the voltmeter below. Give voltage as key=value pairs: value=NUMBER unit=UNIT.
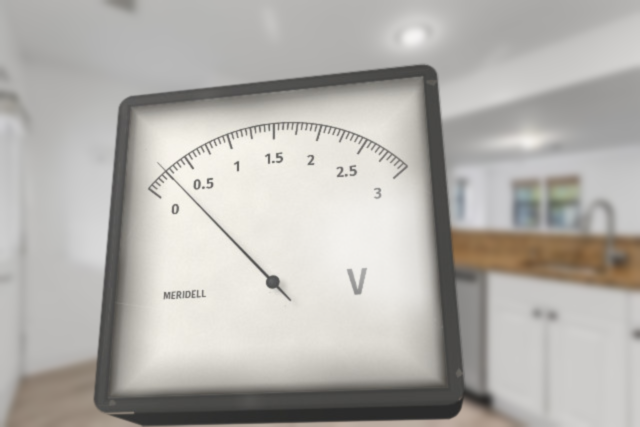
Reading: value=0.25 unit=V
